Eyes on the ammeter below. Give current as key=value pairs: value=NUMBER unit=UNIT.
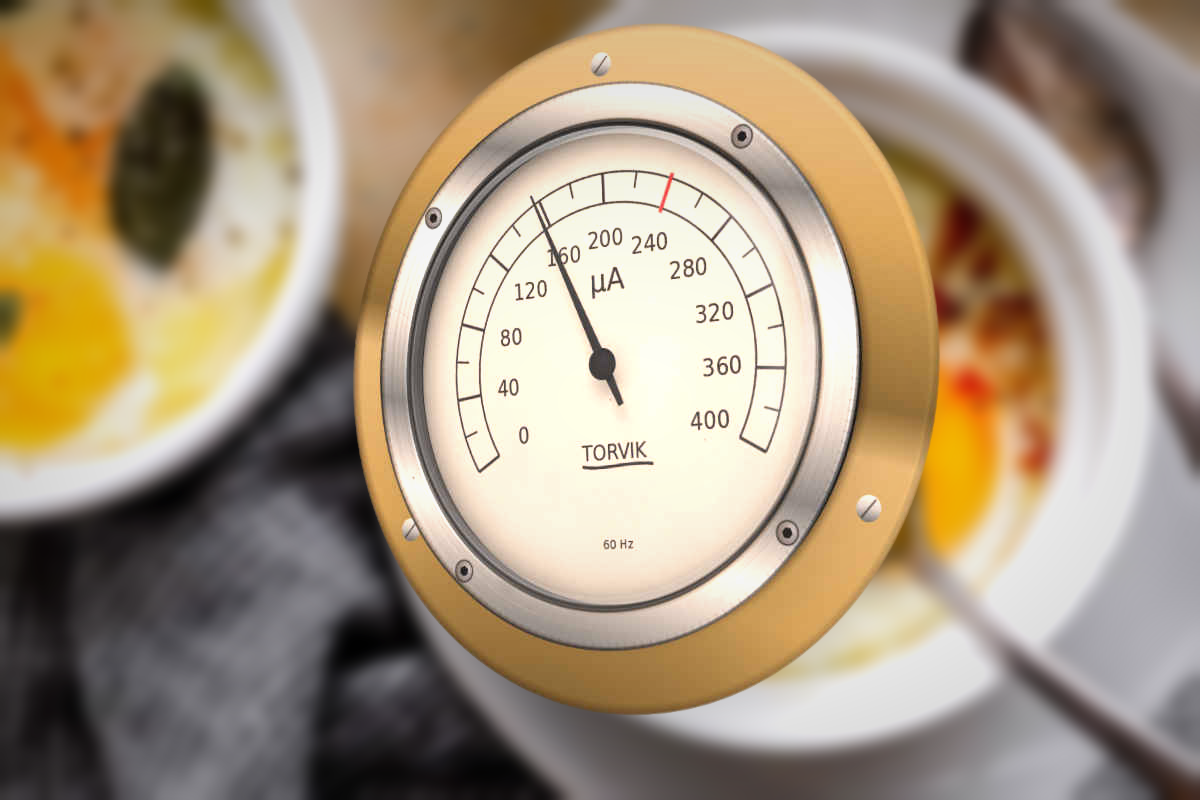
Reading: value=160 unit=µA
